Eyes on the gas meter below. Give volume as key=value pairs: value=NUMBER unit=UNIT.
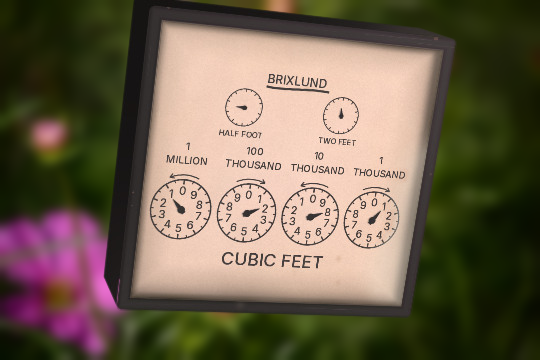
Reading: value=118100 unit=ft³
